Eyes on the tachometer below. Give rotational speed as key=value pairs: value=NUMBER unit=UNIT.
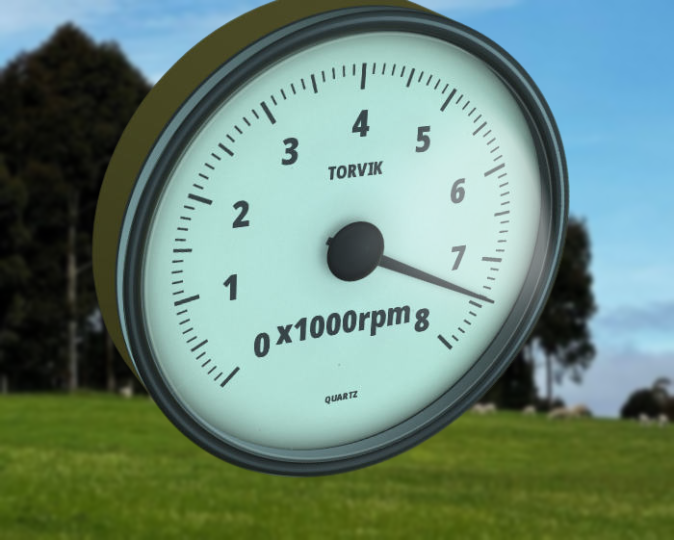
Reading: value=7400 unit=rpm
